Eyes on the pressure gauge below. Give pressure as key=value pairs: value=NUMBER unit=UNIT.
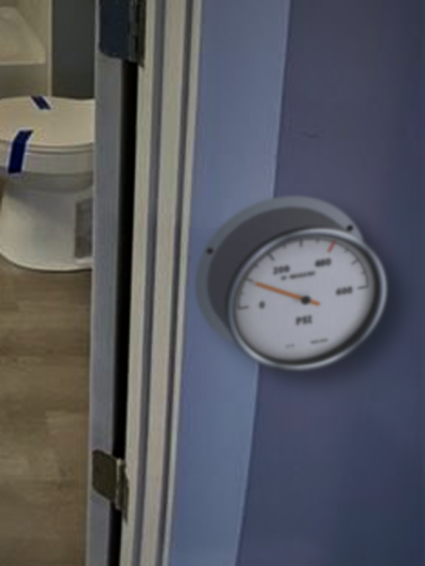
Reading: value=100 unit=psi
